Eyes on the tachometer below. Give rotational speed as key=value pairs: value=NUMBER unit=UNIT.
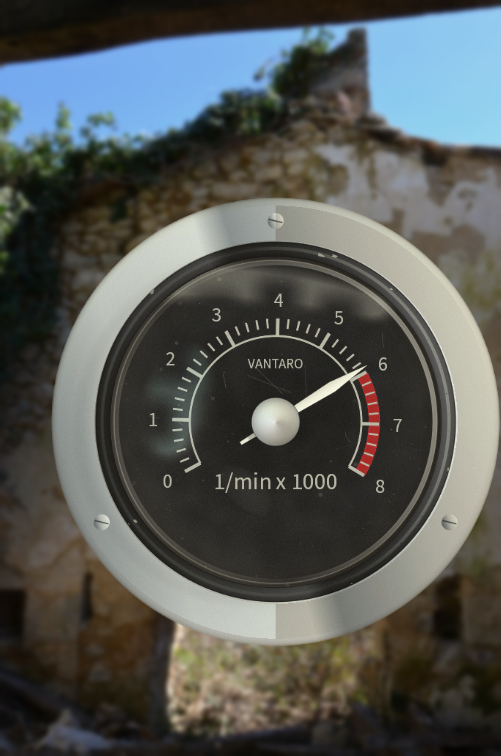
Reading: value=5900 unit=rpm
